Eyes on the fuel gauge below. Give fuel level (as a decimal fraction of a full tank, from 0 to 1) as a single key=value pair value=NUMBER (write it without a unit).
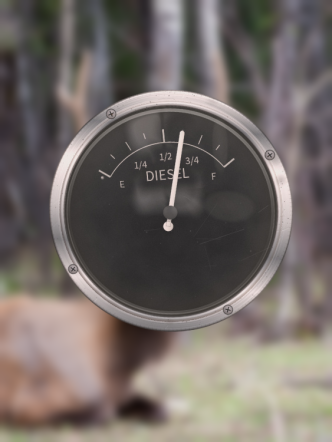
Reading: value=0.625
